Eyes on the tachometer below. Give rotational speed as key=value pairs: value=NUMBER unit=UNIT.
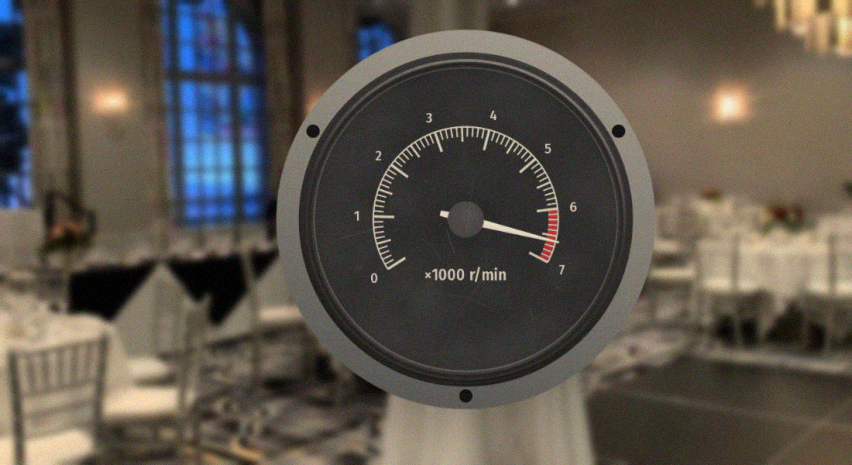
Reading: value=6600 unit=rpm
